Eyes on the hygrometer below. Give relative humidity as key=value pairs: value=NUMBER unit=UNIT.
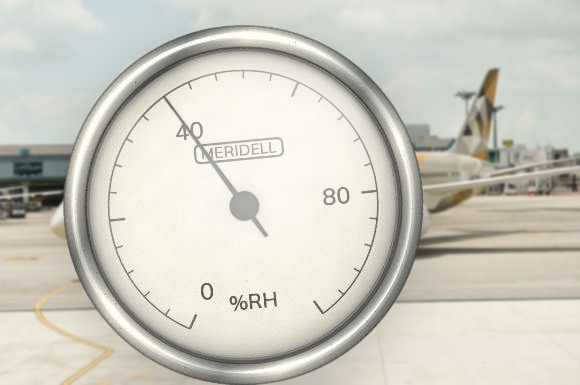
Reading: value=40 unit=%
